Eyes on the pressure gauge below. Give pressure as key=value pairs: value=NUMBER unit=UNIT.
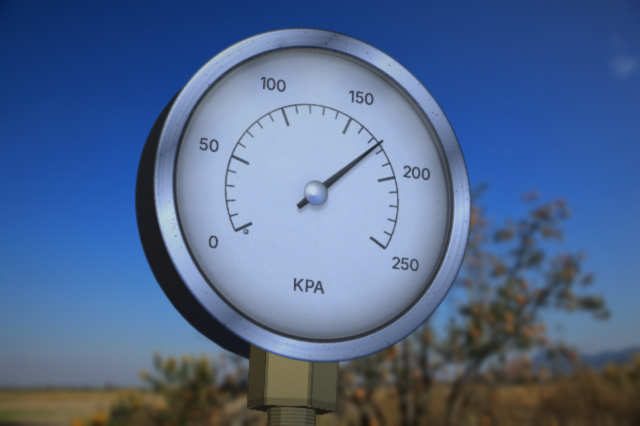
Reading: value=175 unit=kPa
